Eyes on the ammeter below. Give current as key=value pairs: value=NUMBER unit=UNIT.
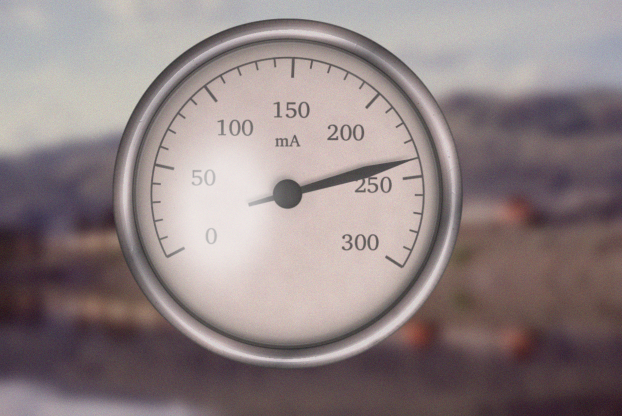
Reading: value=240 unit=mA
